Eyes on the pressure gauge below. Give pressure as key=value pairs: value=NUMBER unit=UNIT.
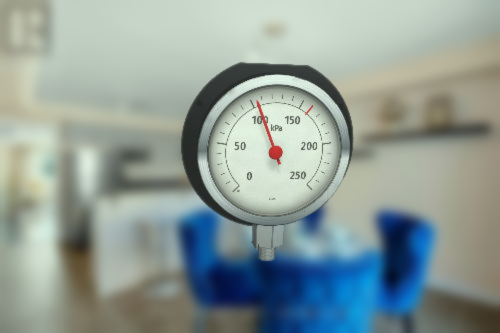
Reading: value=105 unit=kPa
